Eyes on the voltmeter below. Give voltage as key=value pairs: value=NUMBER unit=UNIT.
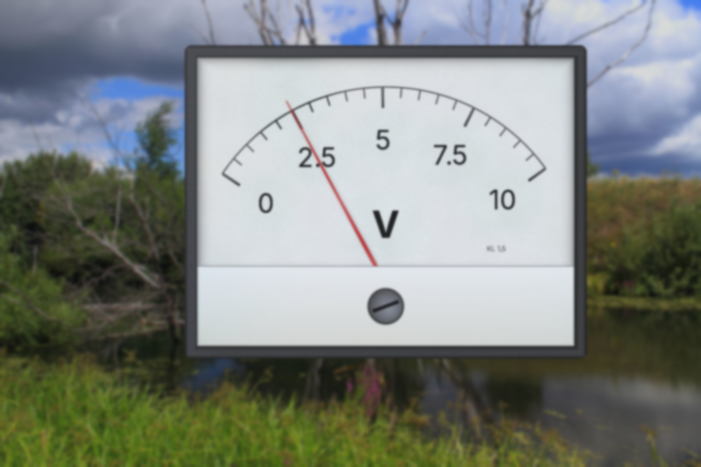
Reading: value=2.5 unit=V
